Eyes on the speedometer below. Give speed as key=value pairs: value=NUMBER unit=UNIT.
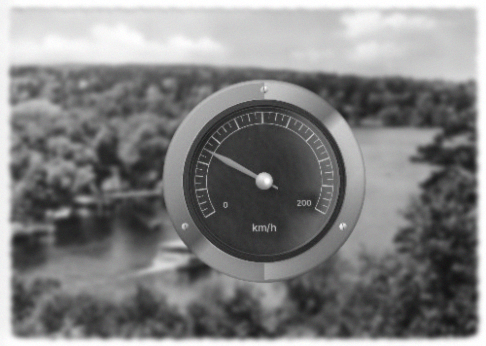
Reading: value=50 unit=km/h
